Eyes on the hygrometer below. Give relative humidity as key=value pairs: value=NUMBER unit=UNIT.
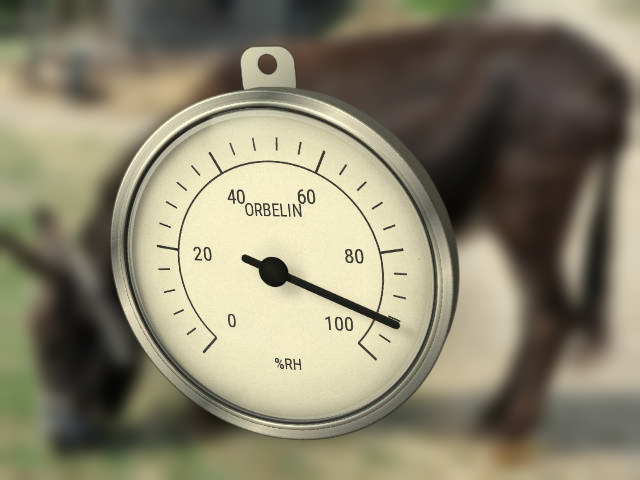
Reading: value=92 unit=%
